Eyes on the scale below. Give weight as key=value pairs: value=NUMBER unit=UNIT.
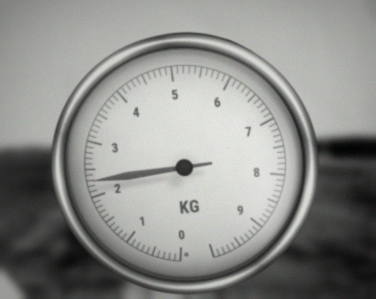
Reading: value=2.3 unit=kg
